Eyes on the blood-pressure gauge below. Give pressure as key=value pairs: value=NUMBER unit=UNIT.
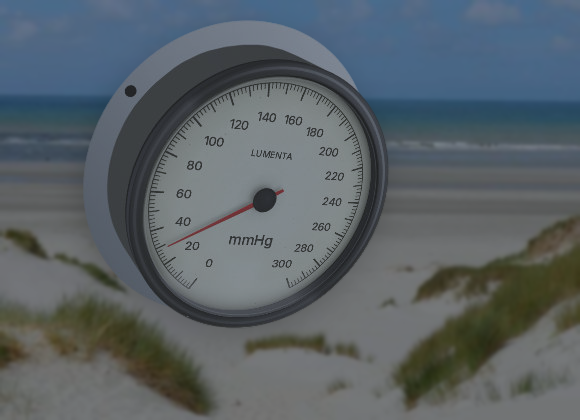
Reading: value=30 unit=mmHg
